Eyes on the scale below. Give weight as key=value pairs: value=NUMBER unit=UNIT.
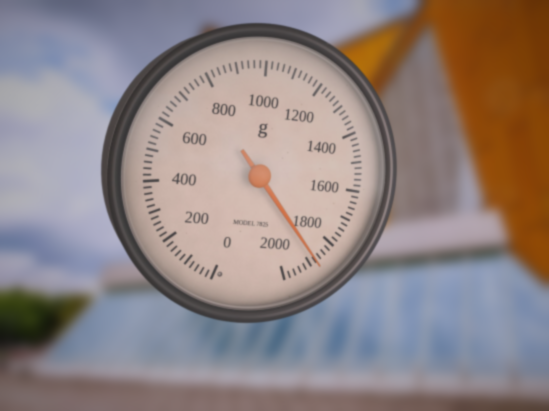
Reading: value=1880 unit=g
